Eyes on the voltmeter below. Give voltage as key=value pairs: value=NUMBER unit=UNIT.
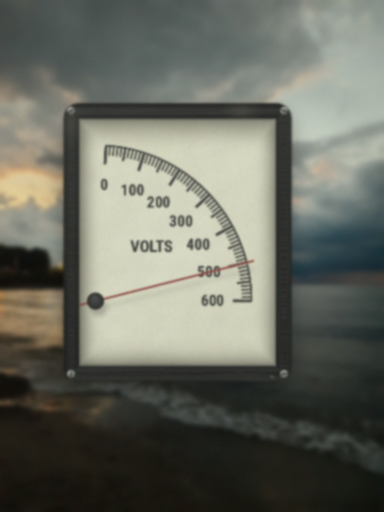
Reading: value=500 unit=V
